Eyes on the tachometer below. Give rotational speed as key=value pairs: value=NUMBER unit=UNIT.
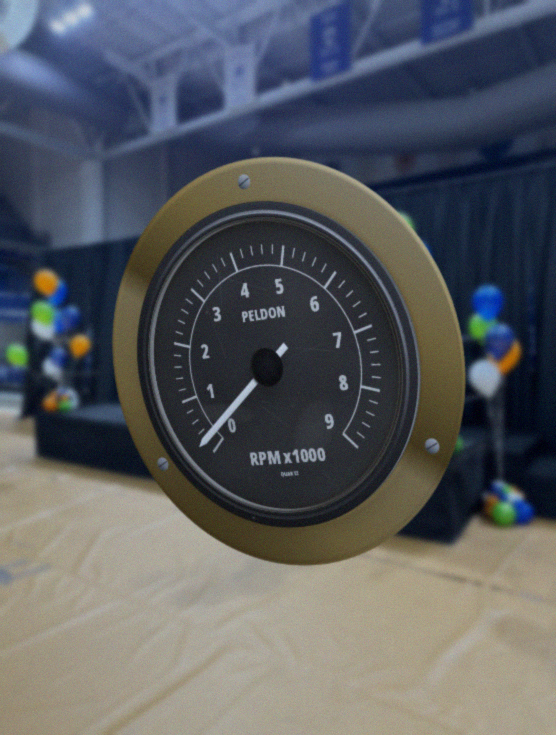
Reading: value=200 unit=rpm
